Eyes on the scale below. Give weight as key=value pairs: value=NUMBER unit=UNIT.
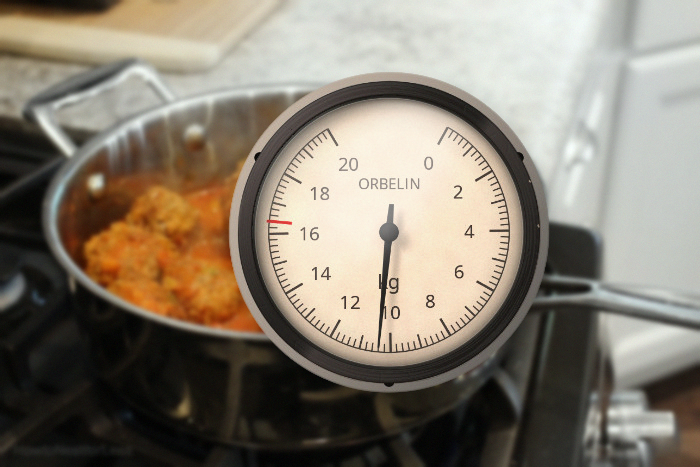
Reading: value=10.4 unit=kg
